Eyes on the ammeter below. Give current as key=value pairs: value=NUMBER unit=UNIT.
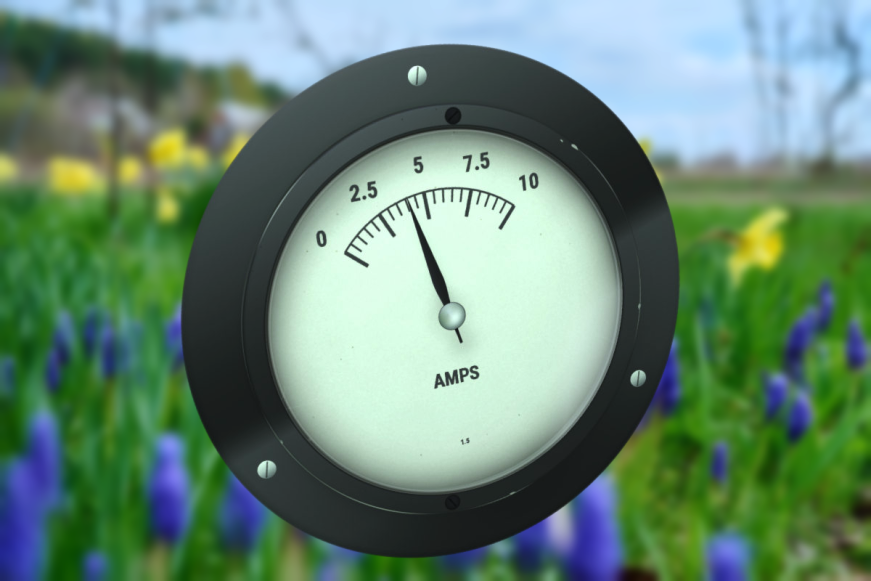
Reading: value=4 unit=A
